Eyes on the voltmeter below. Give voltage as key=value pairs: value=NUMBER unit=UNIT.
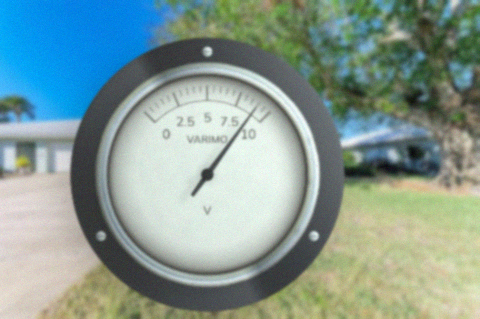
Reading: value=9 unit=V
